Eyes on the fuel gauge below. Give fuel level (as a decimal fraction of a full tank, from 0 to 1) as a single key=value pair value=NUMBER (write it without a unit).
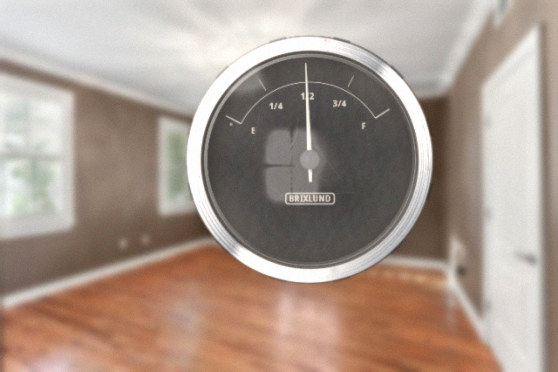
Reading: value=0.5
